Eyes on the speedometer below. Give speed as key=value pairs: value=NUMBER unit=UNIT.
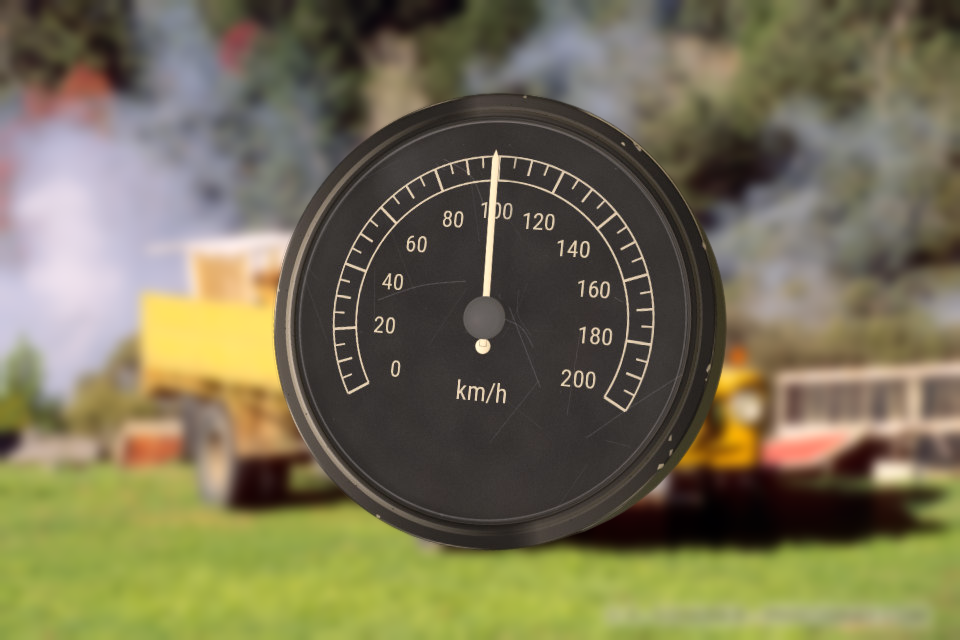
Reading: value=100 unit=km/h
